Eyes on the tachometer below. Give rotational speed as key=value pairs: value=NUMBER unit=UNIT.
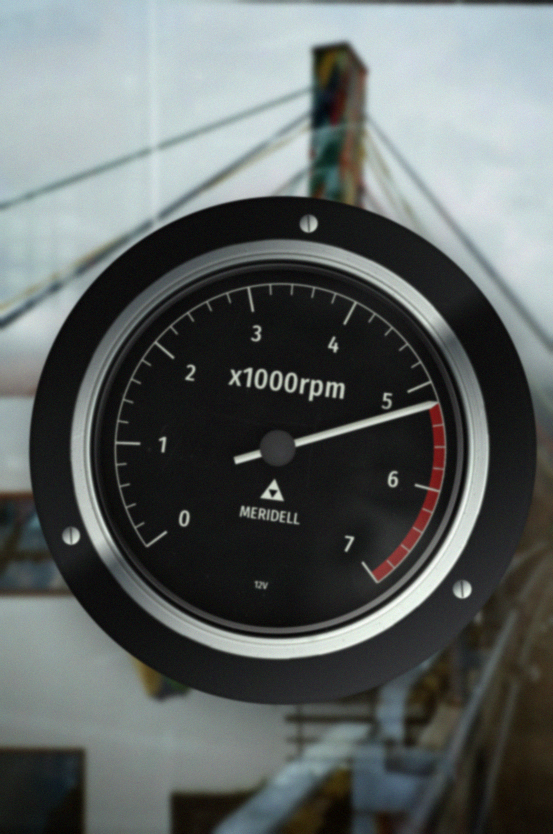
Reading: value=5200 unit=rpm
